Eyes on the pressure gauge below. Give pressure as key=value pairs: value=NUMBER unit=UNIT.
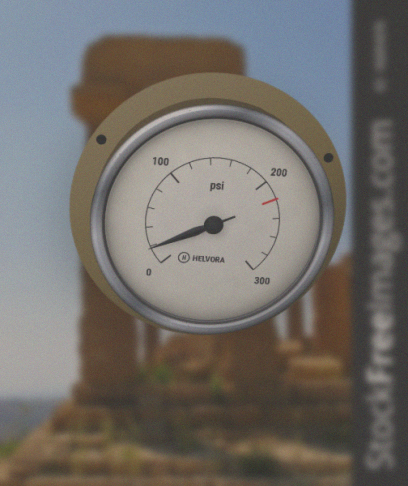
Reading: value=20 unit=psi
